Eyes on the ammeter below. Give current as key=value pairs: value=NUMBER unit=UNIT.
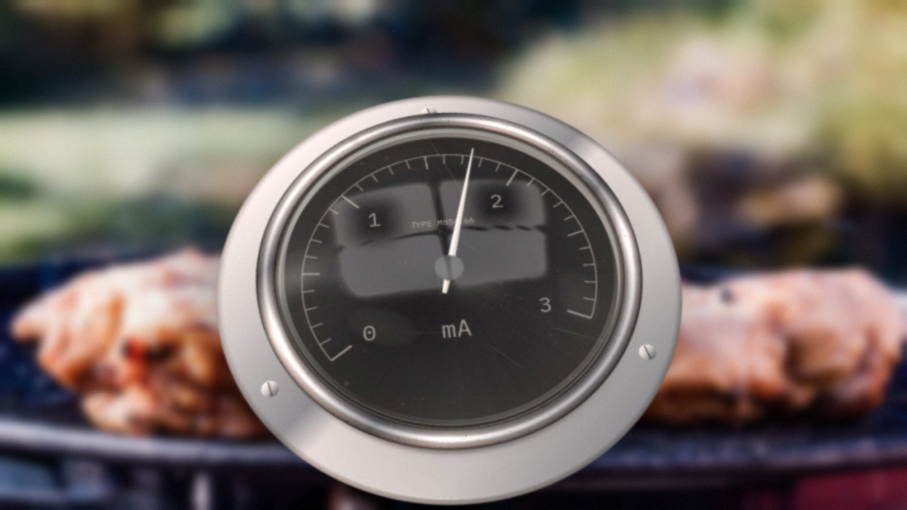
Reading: value=1.75 unit=mA
